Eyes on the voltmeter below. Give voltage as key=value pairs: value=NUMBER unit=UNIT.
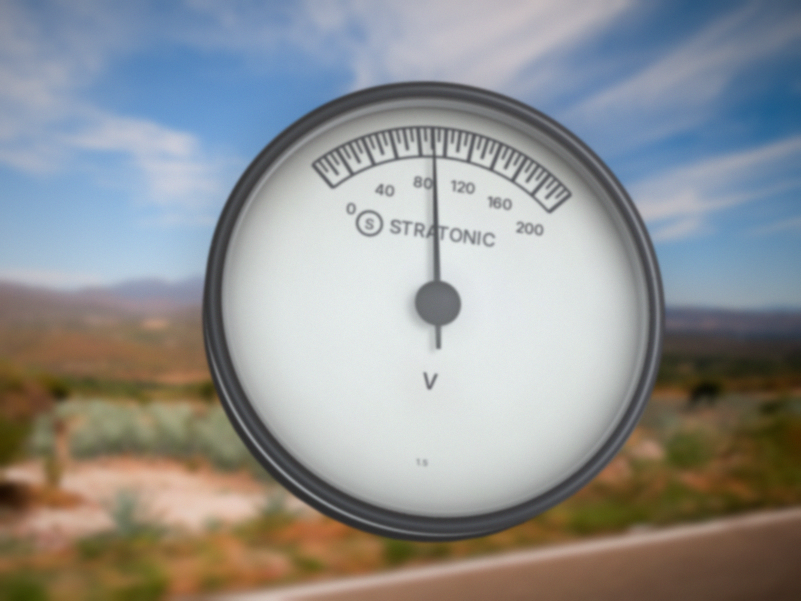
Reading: value=90 unit=V
